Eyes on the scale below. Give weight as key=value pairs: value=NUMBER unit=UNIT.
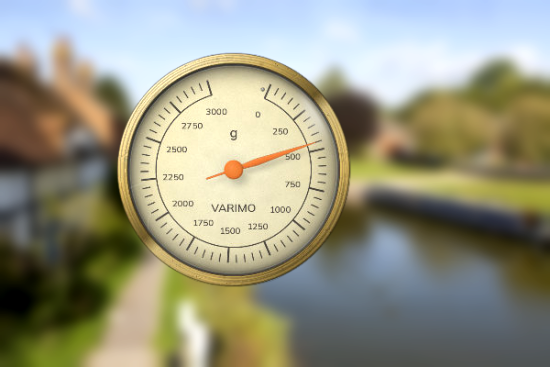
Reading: value=450 unit=g
